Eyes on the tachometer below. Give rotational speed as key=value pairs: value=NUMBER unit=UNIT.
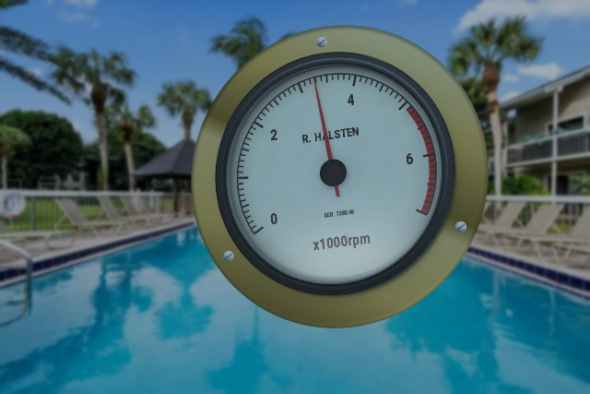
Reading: value=3300 unit=rpm
